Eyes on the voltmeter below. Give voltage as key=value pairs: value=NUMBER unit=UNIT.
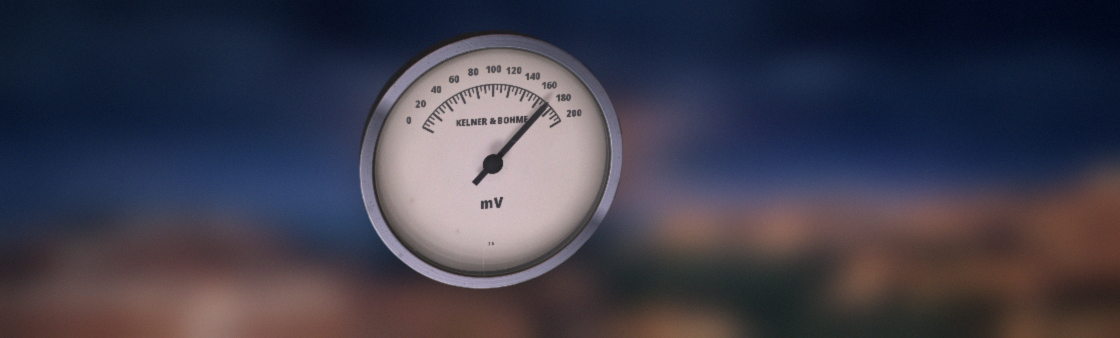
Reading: value=170 unit=mV
